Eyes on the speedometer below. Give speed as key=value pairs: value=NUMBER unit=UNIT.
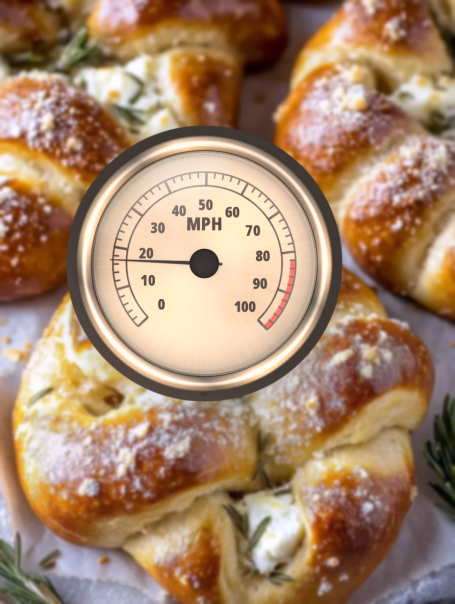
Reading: value=17 unit=mph
